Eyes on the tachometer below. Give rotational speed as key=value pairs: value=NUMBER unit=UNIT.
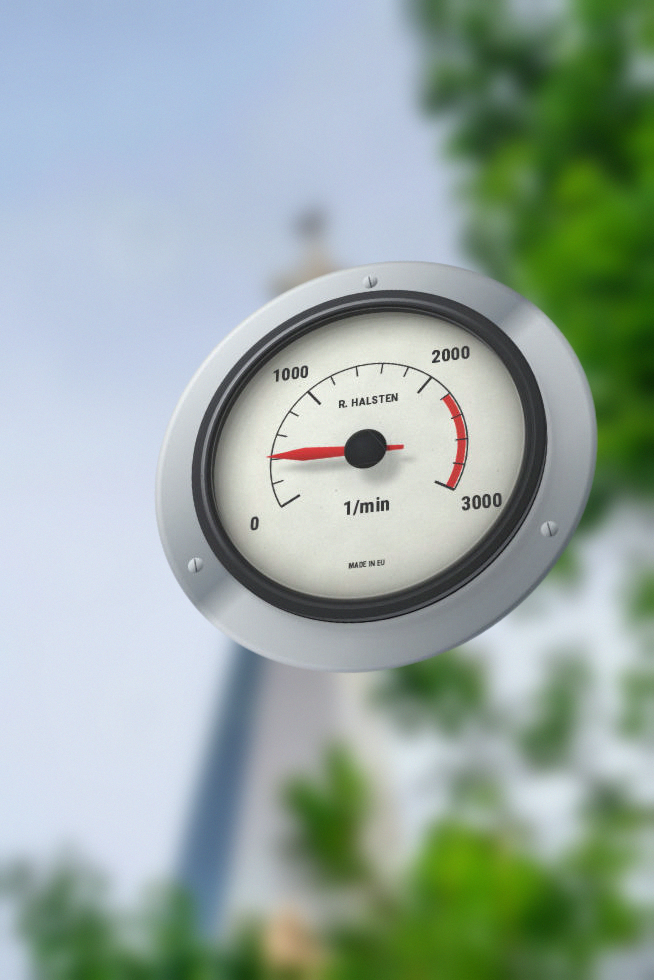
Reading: value=400 unit=rpm
